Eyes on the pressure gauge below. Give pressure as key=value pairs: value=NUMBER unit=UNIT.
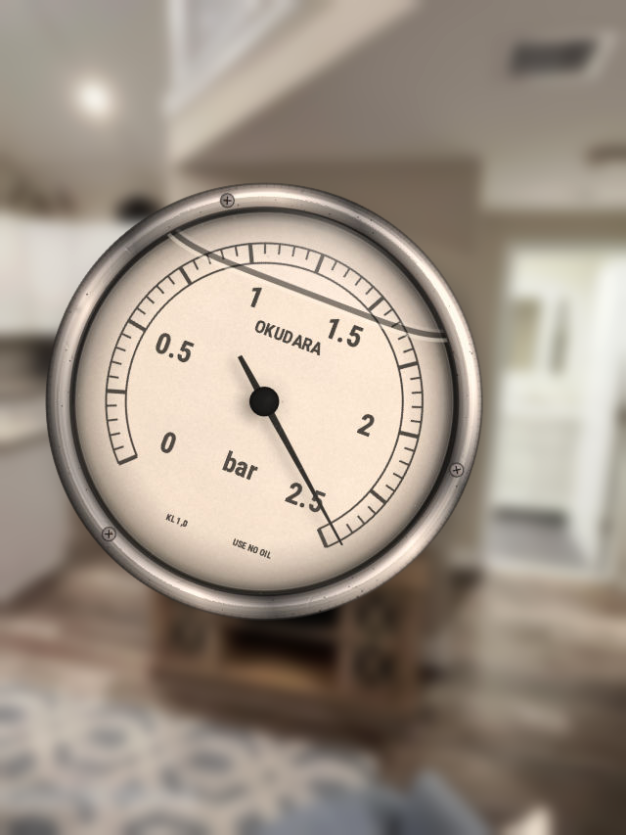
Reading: value=2.45 unit=bar
